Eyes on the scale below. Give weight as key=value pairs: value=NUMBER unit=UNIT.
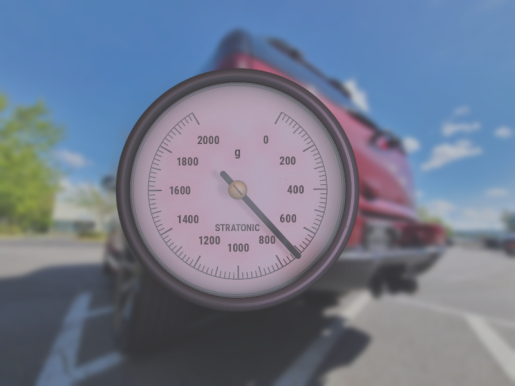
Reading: value=720 unit=g
